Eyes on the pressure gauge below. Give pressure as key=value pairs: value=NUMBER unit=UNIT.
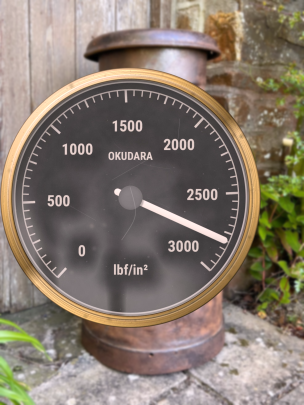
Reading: value=2800 unit=psi
